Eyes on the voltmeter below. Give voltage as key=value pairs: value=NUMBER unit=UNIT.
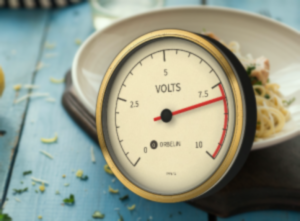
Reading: value=8 unit=V
